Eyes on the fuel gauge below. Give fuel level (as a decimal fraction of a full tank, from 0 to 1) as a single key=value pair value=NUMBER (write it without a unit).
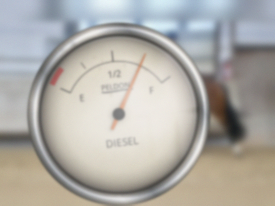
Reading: value=0.75
